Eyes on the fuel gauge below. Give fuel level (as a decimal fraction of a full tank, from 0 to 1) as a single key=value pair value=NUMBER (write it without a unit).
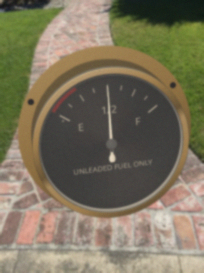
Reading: value=0.5
